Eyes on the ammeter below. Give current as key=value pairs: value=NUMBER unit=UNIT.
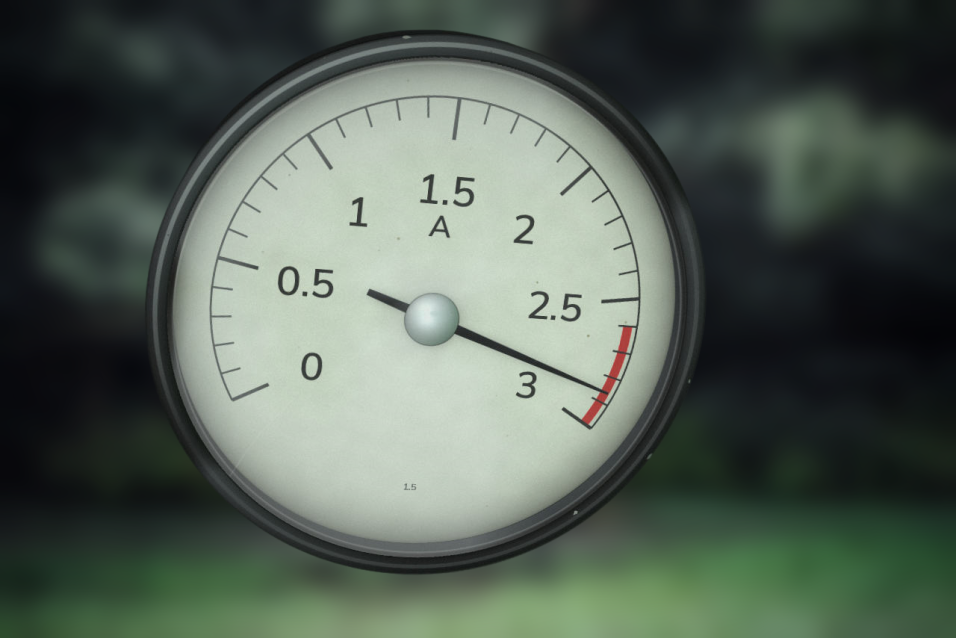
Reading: value=2.85 unit=A
